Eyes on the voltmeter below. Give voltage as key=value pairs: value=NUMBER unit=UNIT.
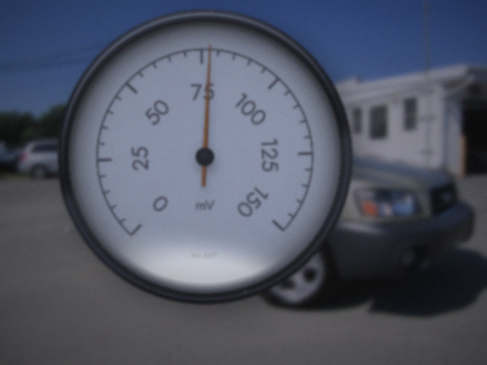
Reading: value=77.5 unit=mV
